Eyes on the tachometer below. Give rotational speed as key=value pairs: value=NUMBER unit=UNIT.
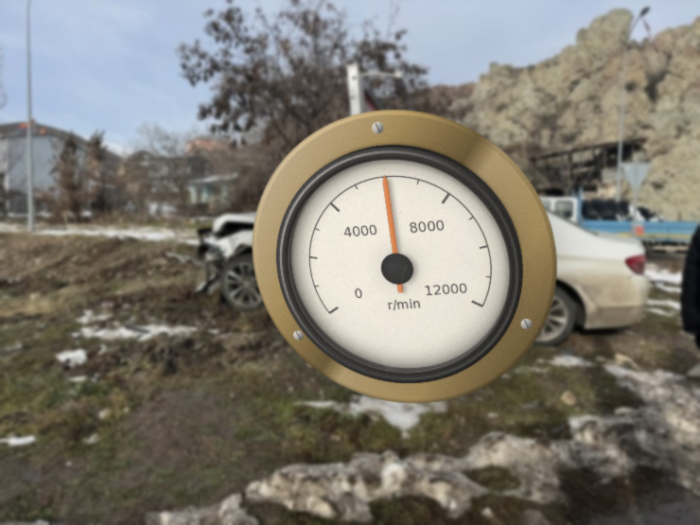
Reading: value=6000 unit=rpm
